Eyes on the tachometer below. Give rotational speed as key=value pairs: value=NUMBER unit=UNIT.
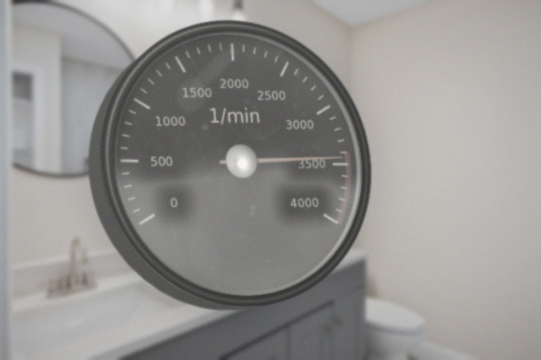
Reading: value=3450 unit=rpm
